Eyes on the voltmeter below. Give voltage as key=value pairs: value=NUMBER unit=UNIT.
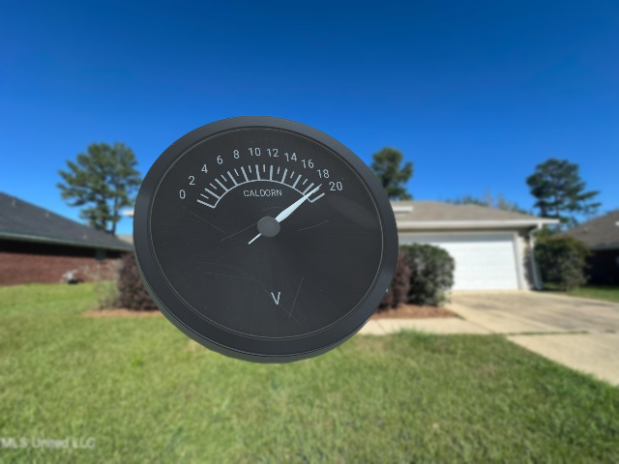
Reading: value=19 unit=V
